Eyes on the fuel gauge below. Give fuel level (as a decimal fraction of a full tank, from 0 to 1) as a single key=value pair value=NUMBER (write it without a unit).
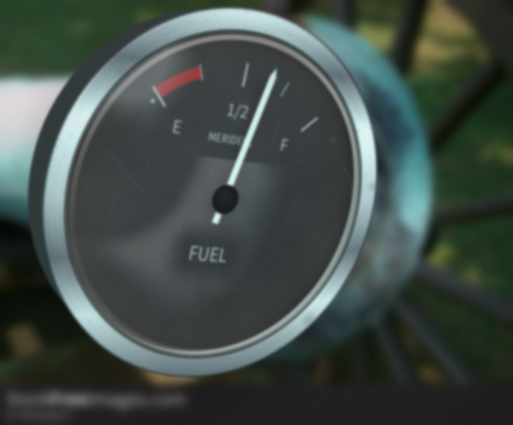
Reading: value=0.625
